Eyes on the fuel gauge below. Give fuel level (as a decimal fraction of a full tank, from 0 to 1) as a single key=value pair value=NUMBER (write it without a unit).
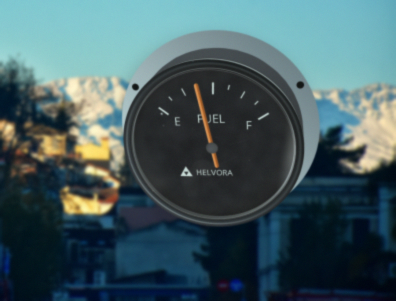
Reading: value=0.375
